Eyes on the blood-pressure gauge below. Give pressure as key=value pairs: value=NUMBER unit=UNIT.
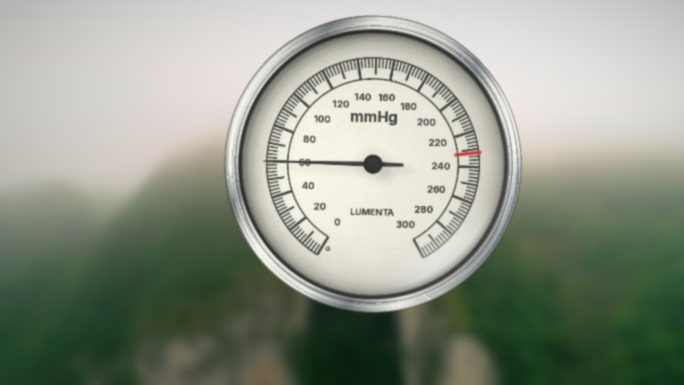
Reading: value=60 unit=mmHg
